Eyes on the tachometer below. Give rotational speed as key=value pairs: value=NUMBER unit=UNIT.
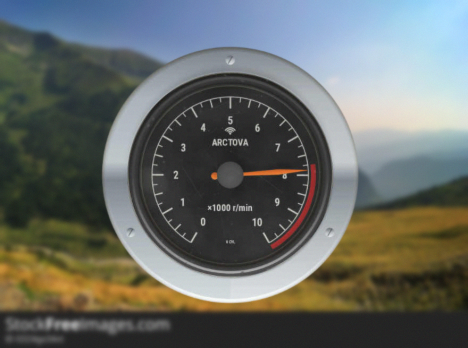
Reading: value=7875 unit=rpm
